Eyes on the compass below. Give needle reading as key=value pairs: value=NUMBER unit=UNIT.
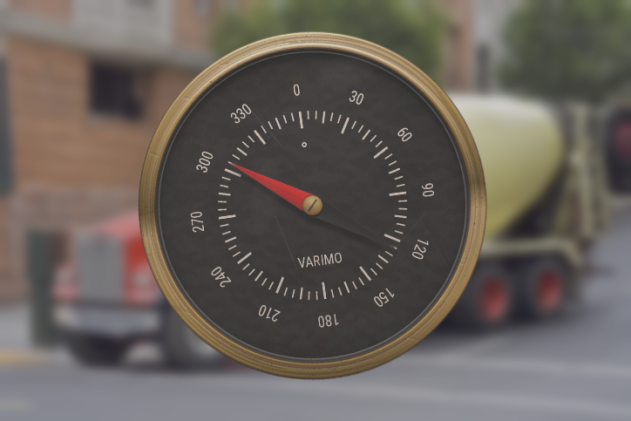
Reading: value=305 unit=°
